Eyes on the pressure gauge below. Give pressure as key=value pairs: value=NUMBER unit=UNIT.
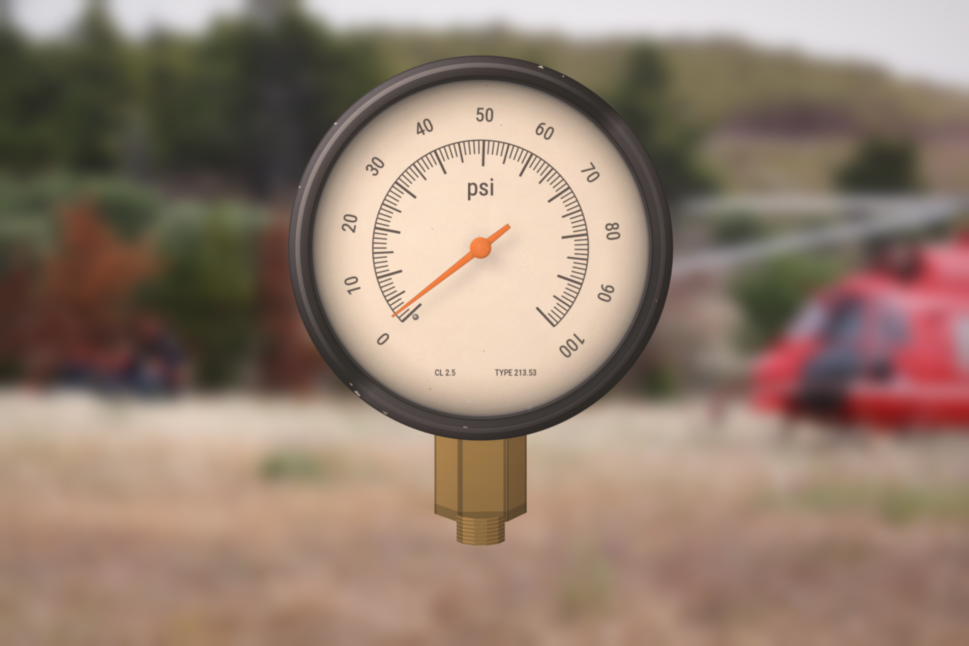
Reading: value=2 unit=psi
